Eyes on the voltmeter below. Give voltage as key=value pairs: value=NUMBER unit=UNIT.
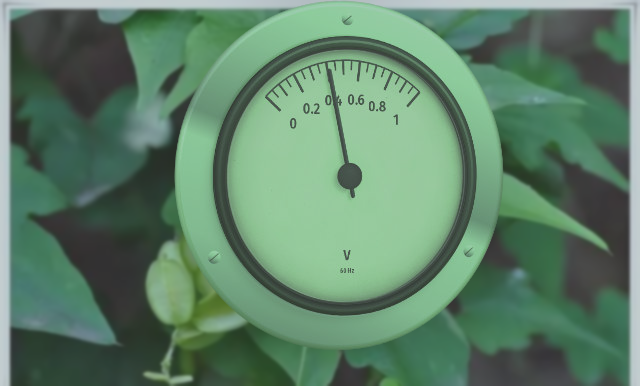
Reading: value=0.4 unit=V
